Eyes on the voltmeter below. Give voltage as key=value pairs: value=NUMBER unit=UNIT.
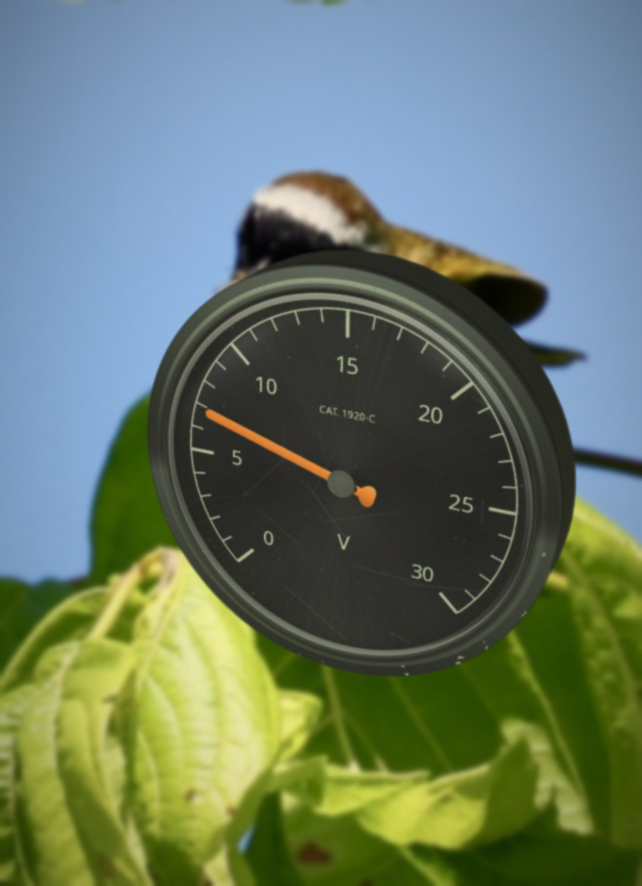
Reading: value=7 unit=V
